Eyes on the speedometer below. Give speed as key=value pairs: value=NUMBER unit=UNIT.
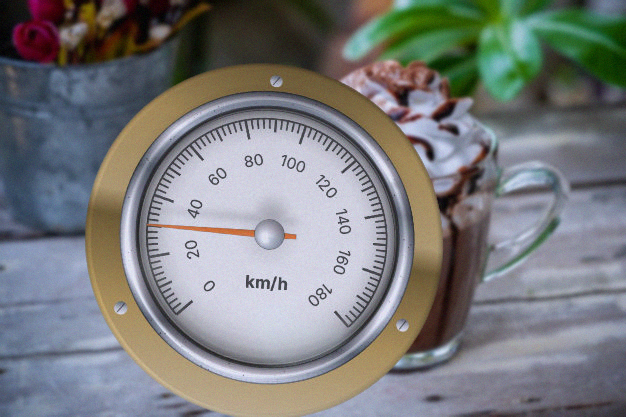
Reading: value=30 unit=km/h
